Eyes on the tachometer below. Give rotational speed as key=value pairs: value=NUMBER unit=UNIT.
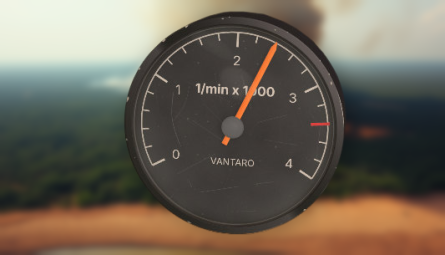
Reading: value=2400 unit=rpm
